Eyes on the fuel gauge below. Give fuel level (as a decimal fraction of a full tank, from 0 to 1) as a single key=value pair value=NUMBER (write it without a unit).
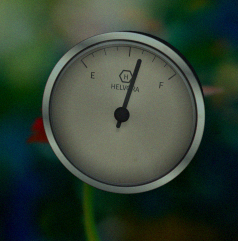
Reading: value=0.625
